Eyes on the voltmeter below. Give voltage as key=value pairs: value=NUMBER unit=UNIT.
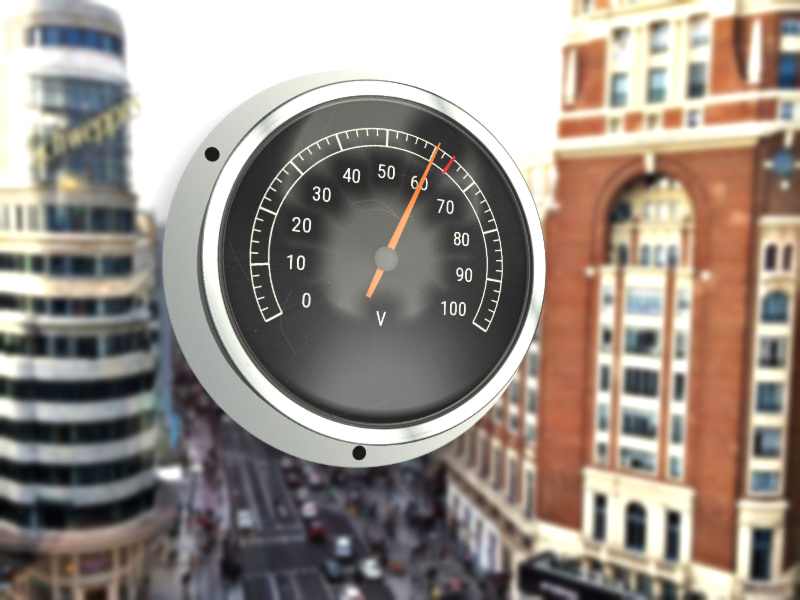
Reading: value=60 unit=V
